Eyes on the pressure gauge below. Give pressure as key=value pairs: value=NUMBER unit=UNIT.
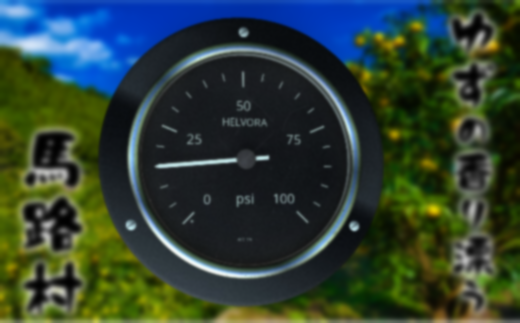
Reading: value=15 unit=psi
